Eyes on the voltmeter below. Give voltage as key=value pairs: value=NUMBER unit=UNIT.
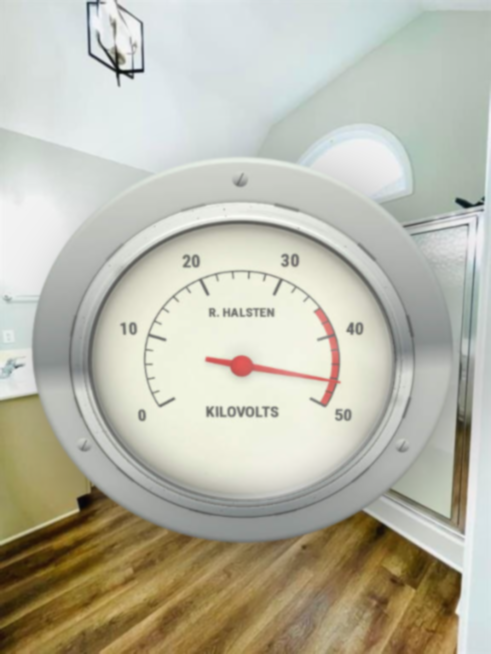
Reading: value=46 unit=kV
